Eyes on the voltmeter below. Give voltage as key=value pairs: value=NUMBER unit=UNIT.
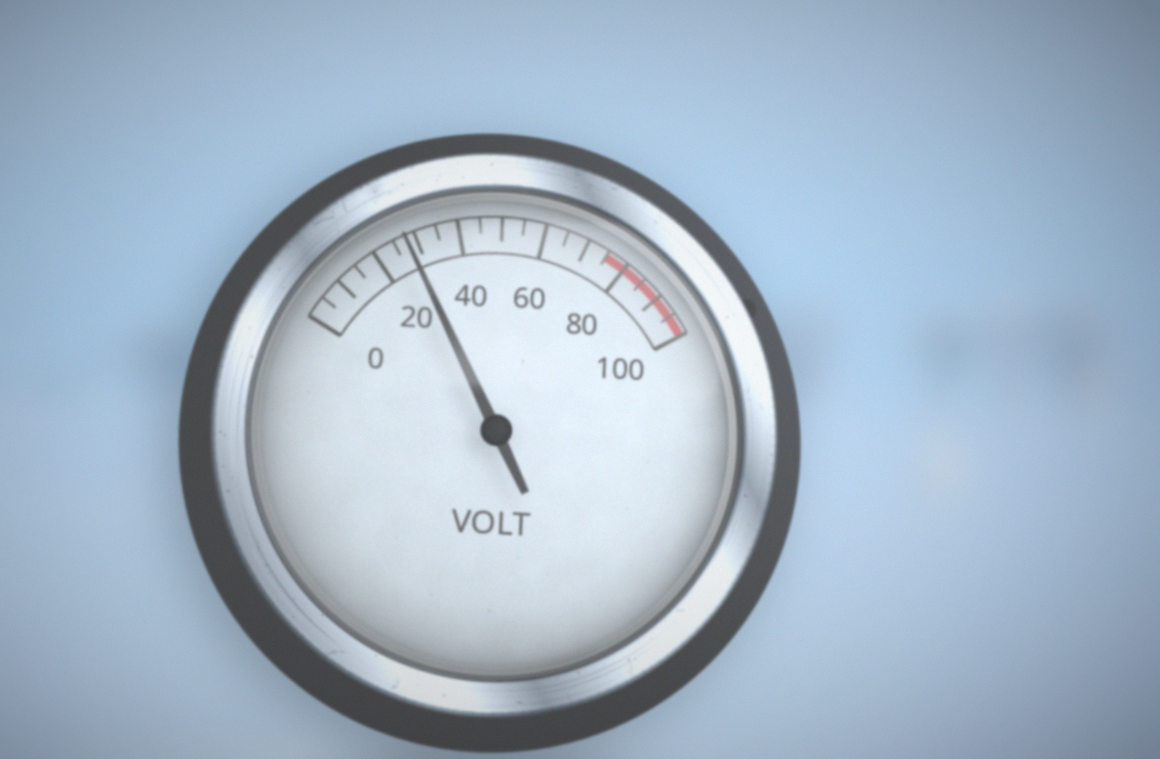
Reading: value=27.5 unit=V
